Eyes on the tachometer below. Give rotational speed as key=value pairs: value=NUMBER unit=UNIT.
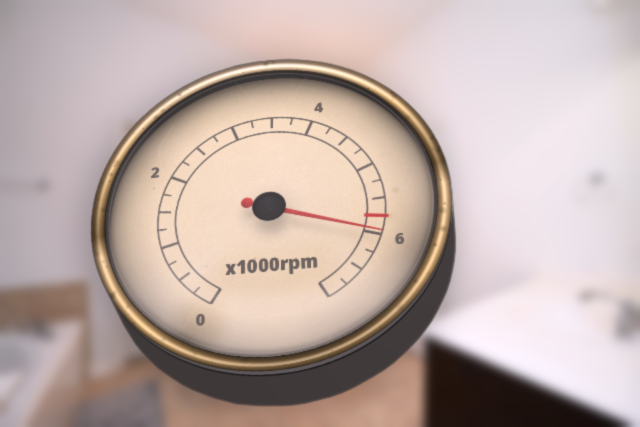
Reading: value=6000 unit=rpm
